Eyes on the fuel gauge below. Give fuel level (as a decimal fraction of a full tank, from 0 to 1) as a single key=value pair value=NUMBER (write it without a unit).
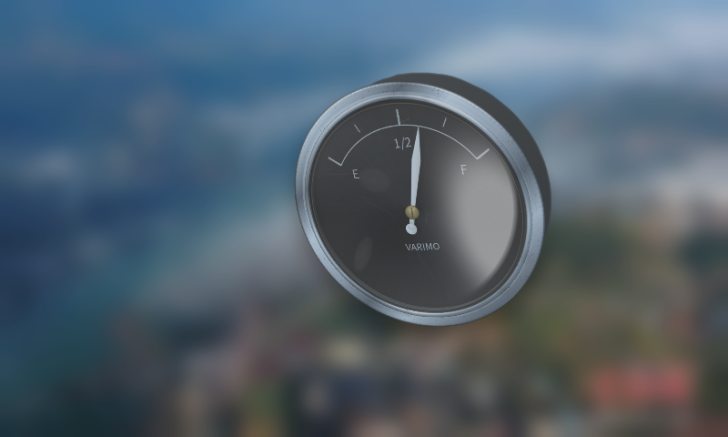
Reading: value=0.625
